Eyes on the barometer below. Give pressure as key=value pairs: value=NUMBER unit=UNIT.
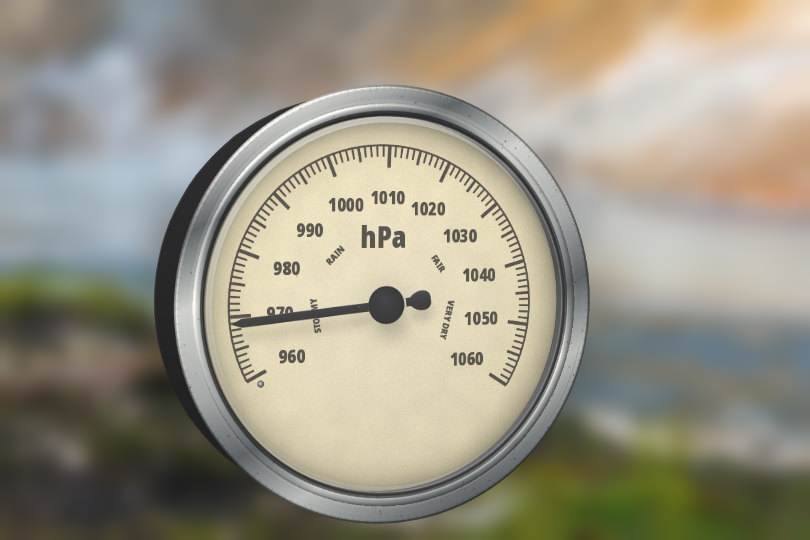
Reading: value=969 unit=hPa
